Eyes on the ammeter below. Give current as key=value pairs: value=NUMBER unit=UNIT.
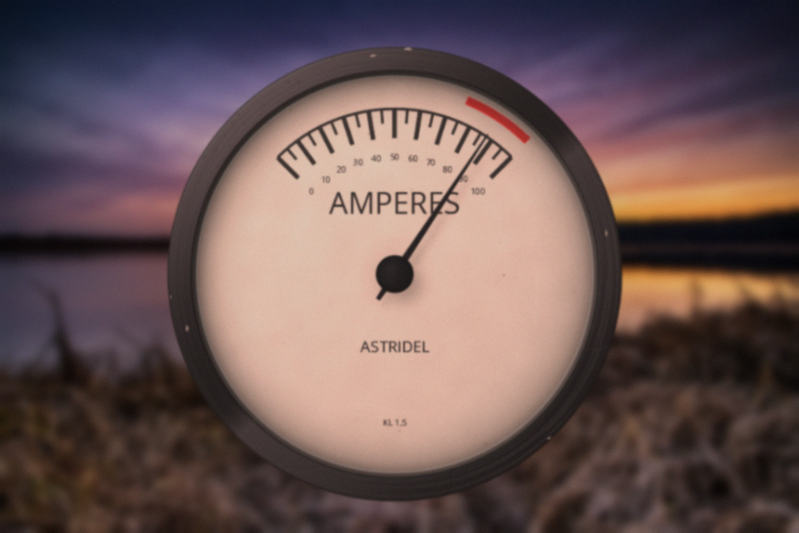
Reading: value=87.5 unit=A
